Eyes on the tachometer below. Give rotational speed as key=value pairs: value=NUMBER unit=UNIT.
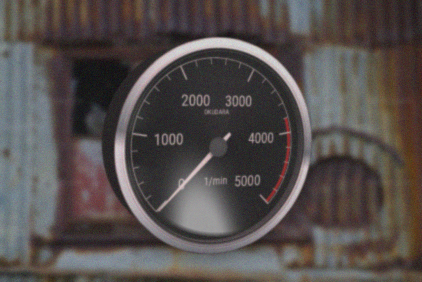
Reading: value=0 unit=rpm
